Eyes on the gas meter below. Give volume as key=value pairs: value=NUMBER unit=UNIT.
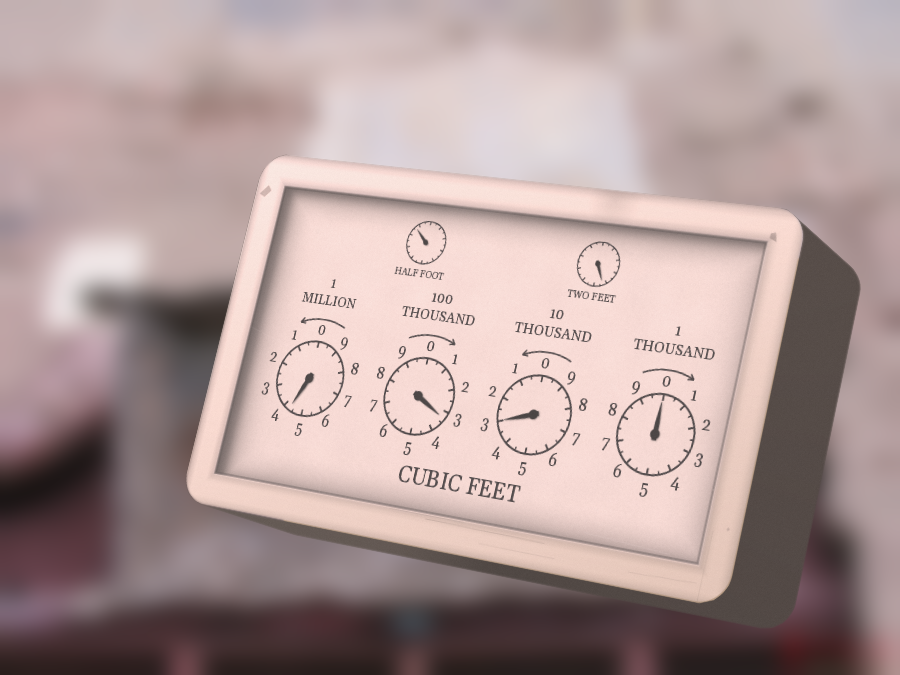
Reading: value=433000 unit=ft³
